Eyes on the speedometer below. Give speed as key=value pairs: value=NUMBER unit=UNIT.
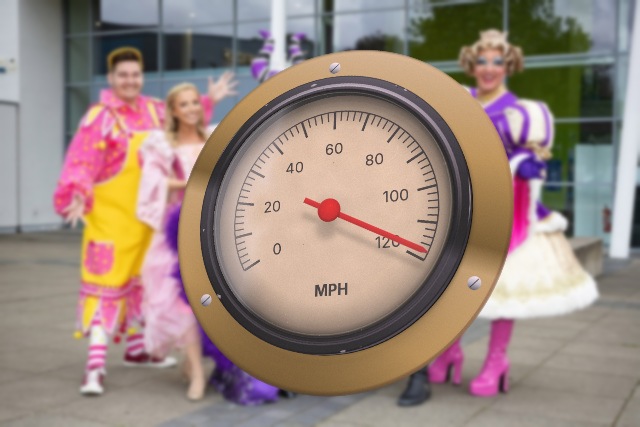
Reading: value=118 unit=mph
